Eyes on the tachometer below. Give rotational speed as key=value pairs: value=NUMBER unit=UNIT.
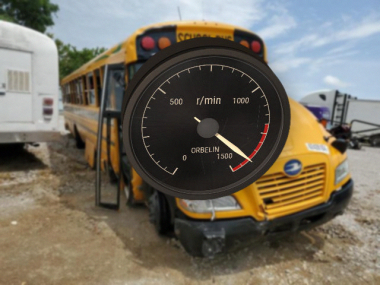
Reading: value=1400 unit=rpm
